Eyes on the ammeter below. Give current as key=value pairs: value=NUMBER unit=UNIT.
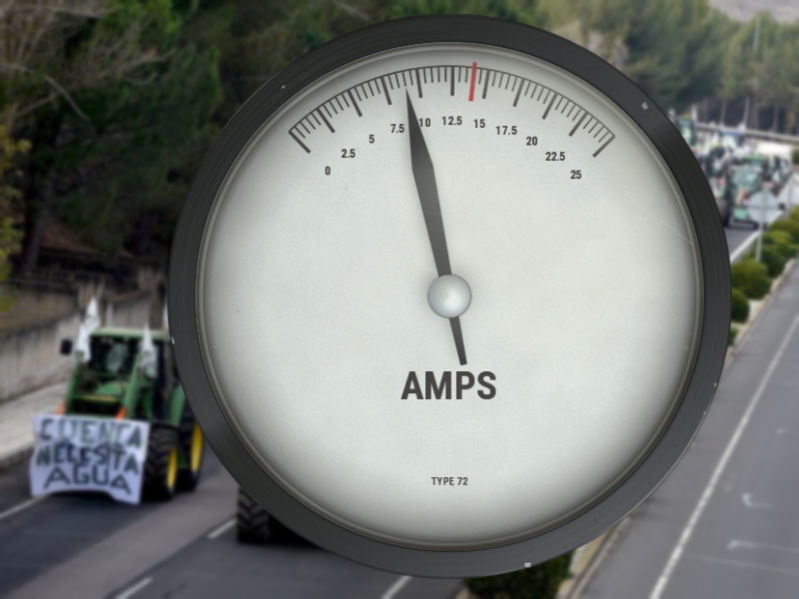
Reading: value=9 unit=A
